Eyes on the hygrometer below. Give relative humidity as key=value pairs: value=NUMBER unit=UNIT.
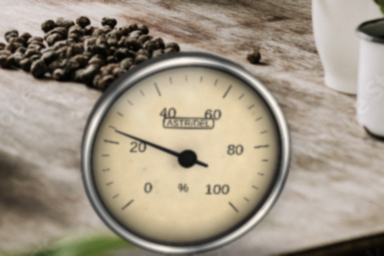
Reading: value=24 unit=%
